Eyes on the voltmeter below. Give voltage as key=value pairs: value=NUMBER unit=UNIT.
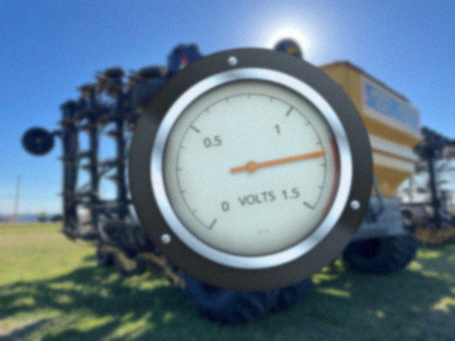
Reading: value=1.25 unit=V
